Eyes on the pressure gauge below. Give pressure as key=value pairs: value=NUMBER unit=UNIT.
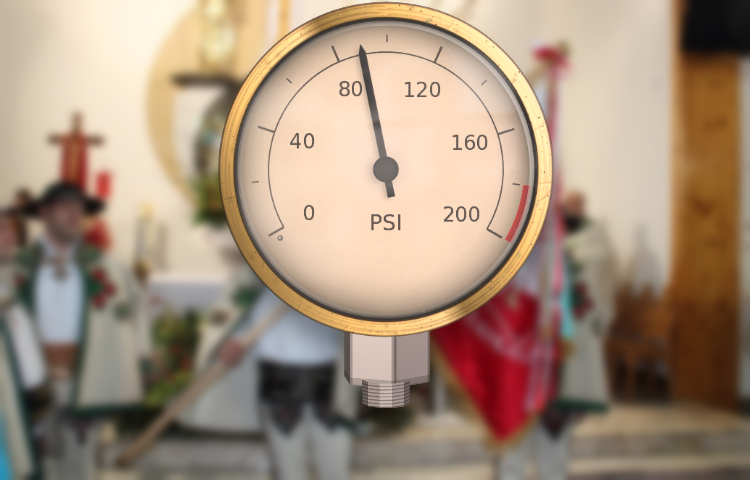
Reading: value=90 unit=psi
